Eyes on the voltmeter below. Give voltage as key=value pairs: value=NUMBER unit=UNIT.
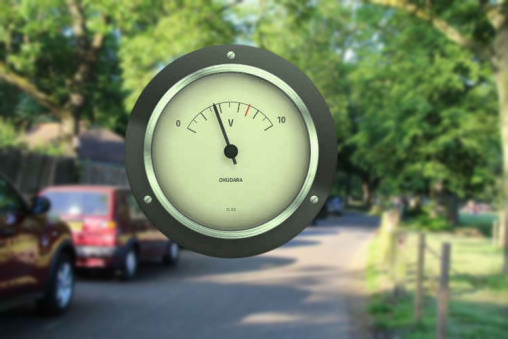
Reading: value=3.5 unit=V
